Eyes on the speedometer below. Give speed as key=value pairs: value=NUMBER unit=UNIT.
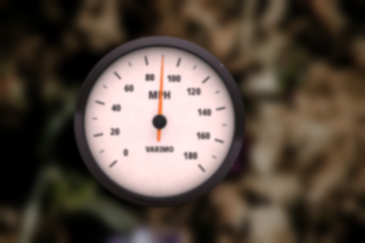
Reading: value=90 unit=mph
